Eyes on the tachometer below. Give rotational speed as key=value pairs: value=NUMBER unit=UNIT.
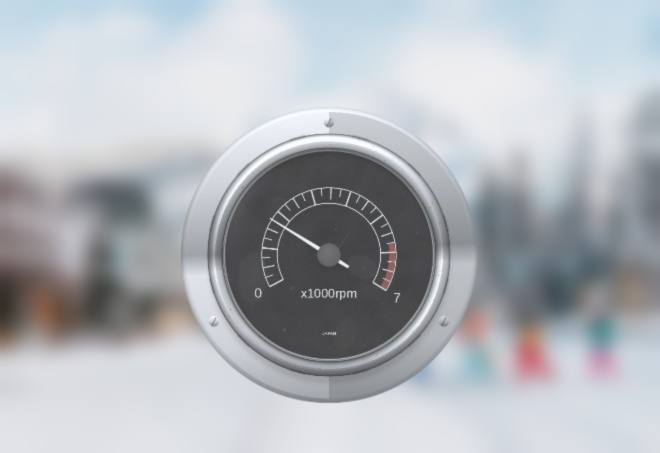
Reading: value=1750 unit=rpm
